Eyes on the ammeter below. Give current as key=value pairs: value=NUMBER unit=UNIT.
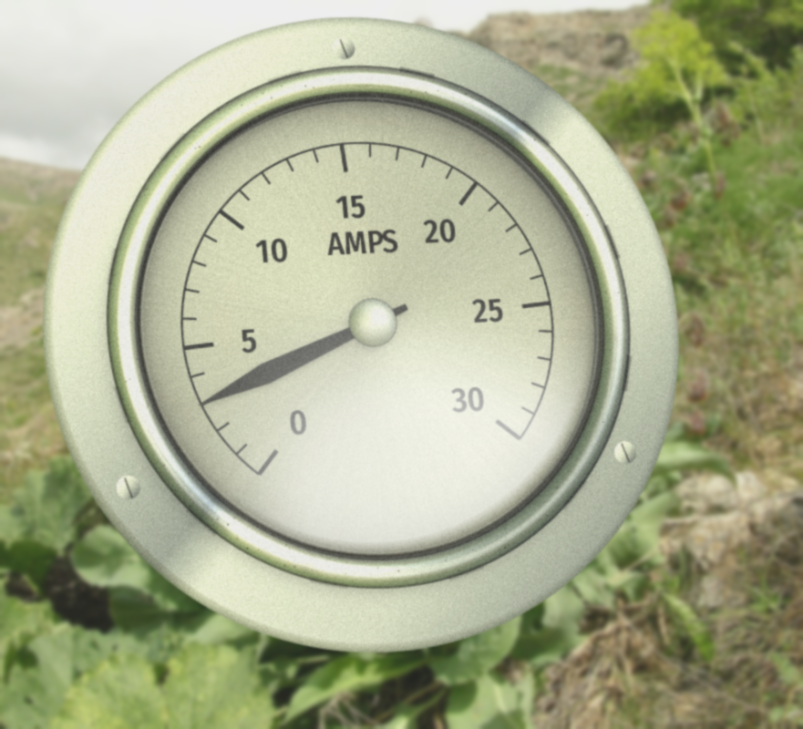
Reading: value=3 unit=A
